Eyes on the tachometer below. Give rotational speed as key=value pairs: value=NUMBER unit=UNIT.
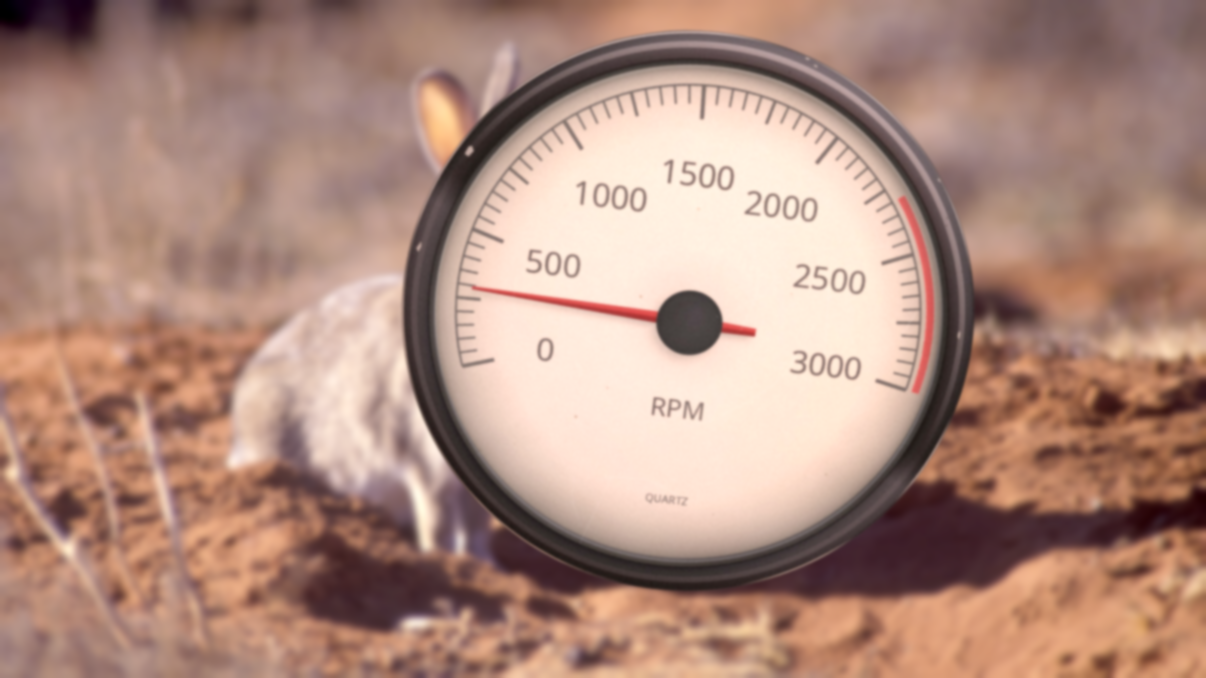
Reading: value=300 unit=rpm
